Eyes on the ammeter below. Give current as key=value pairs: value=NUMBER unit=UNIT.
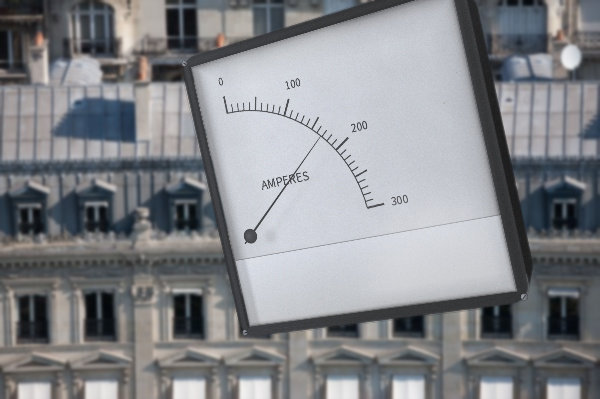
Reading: value=170 unit=A
